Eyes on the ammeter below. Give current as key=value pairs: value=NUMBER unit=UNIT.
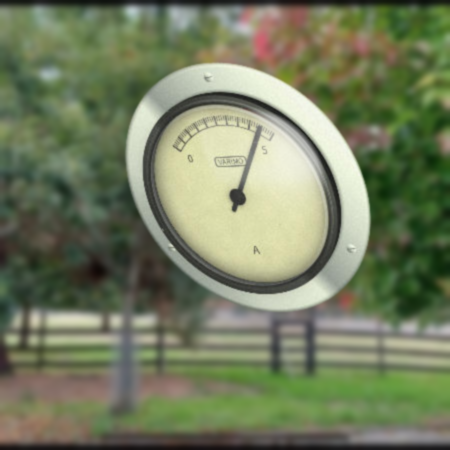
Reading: value=4.5 unit=A
